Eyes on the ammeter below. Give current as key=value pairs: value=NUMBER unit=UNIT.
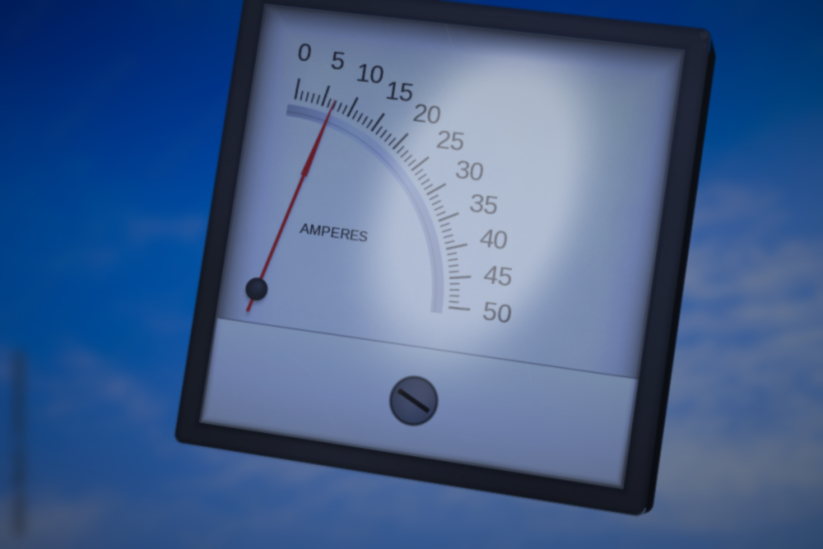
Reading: value=7 unit=A
